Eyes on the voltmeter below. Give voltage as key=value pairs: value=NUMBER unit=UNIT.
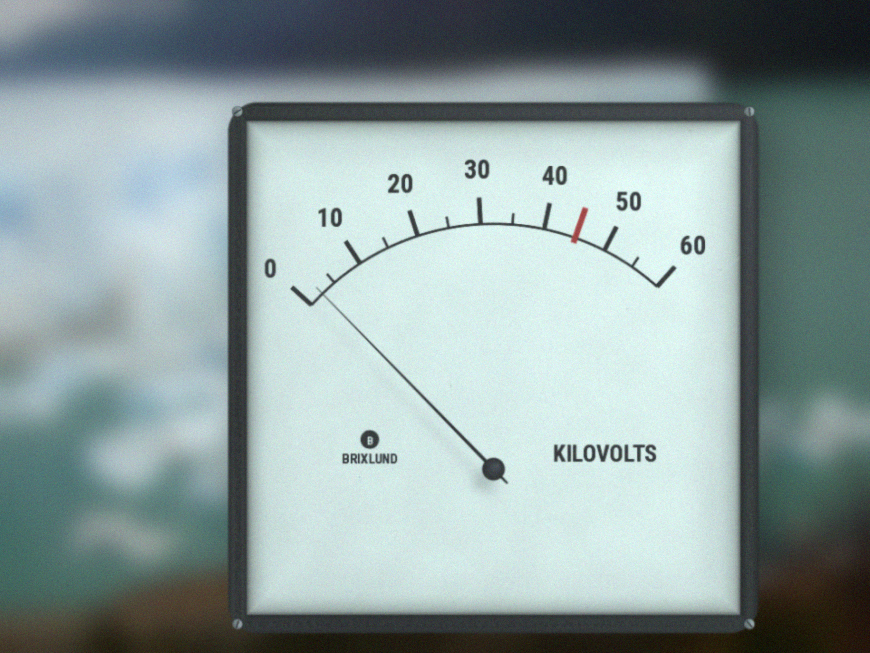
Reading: value=2.5 unit=kV
